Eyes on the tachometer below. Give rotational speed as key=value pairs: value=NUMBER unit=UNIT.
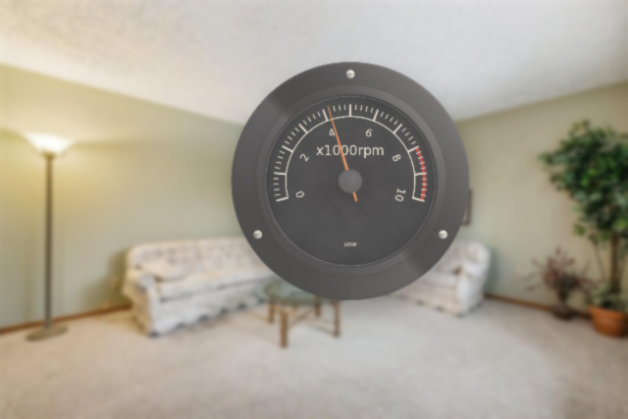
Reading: value=4200 unit=rpm
